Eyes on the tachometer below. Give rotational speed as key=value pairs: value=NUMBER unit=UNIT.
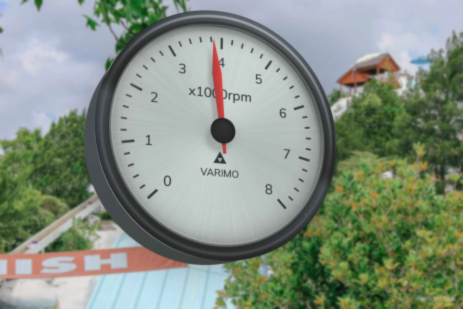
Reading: value=3800 unit=rpm
